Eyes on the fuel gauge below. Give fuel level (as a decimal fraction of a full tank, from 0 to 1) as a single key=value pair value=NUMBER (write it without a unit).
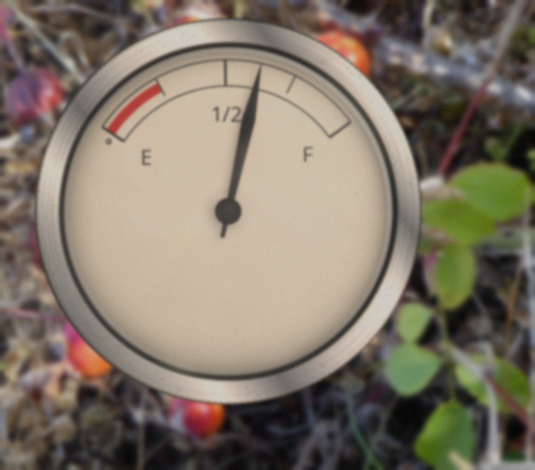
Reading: value=0.625
